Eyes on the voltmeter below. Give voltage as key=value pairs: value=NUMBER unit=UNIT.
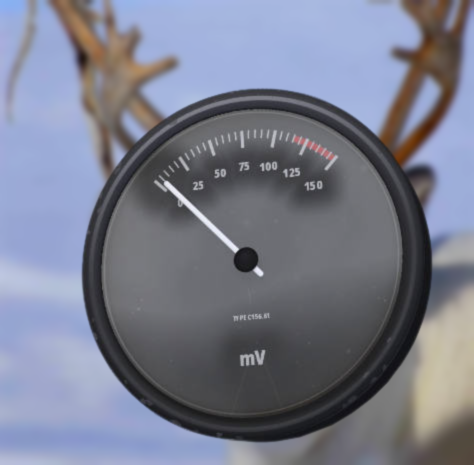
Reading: value=5 unit=mV
